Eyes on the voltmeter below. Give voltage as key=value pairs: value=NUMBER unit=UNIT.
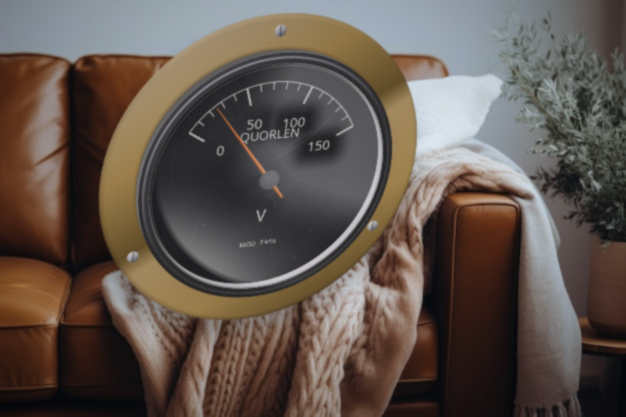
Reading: value=25 unit=V
